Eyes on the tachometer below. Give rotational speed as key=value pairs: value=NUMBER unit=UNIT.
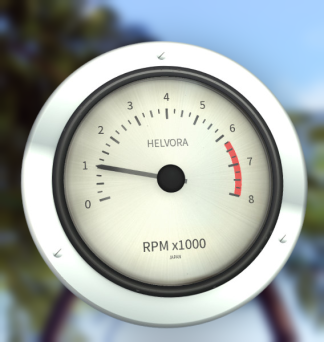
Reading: value=1000 unit=rpm
